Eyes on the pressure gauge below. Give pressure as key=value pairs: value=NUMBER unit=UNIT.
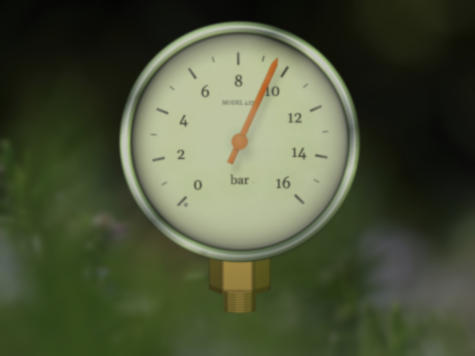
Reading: value=9.5 unit=bar
